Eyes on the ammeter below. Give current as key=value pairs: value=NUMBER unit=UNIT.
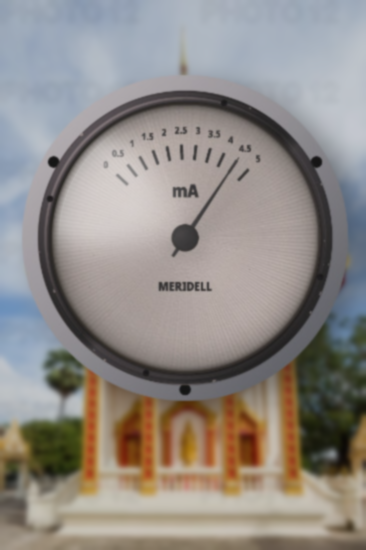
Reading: value=4.5 unit=mA
